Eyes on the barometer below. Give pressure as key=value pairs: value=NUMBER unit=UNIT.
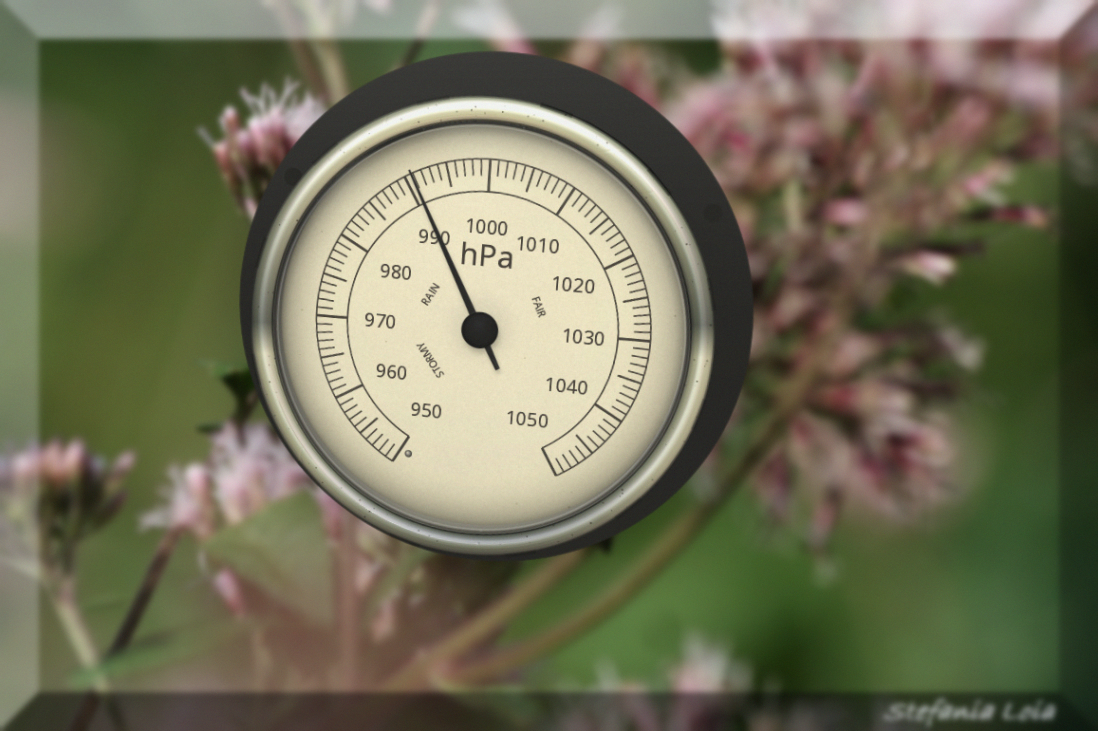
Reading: value=991 unit=hPa
